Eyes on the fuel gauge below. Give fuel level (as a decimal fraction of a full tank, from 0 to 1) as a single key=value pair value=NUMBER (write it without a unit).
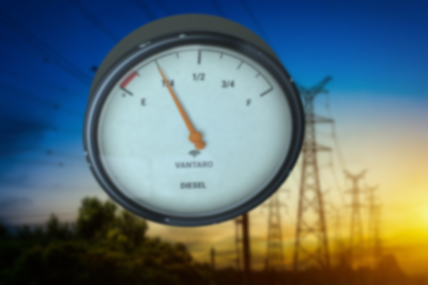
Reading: value=0.25
